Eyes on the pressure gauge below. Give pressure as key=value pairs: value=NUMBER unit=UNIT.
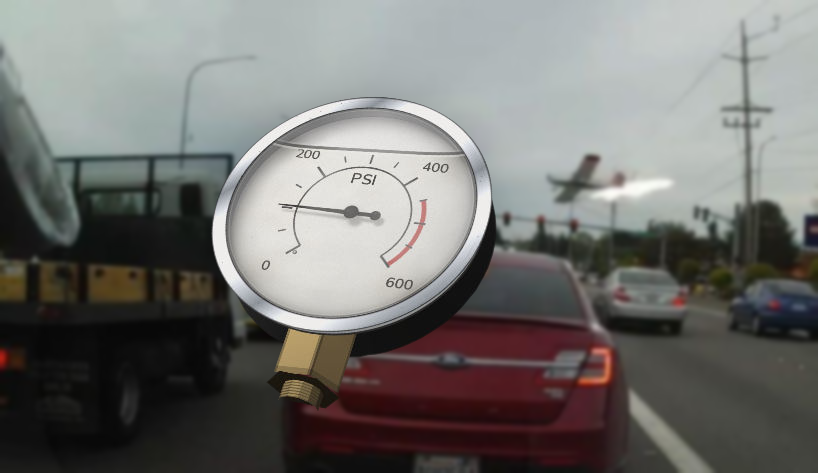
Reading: value=100 unit=psi
